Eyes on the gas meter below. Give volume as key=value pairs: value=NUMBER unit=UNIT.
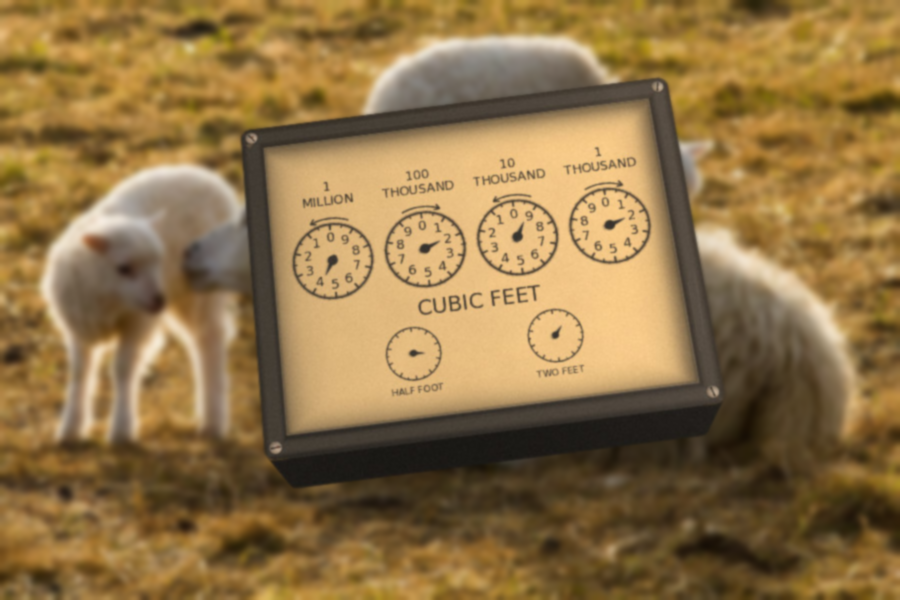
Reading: value=419200 unit=ft³
